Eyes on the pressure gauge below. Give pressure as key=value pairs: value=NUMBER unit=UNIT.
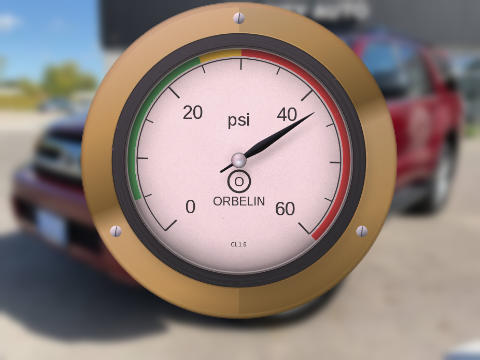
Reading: value=42.5 unit=psi
